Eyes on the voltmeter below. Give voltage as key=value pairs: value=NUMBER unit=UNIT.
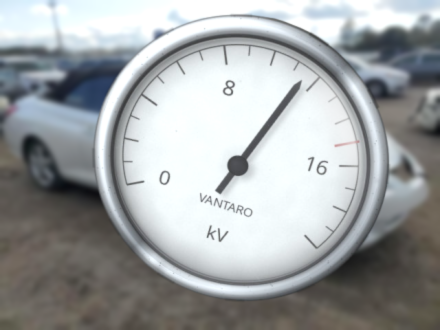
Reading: value=11.5 unit=kV
